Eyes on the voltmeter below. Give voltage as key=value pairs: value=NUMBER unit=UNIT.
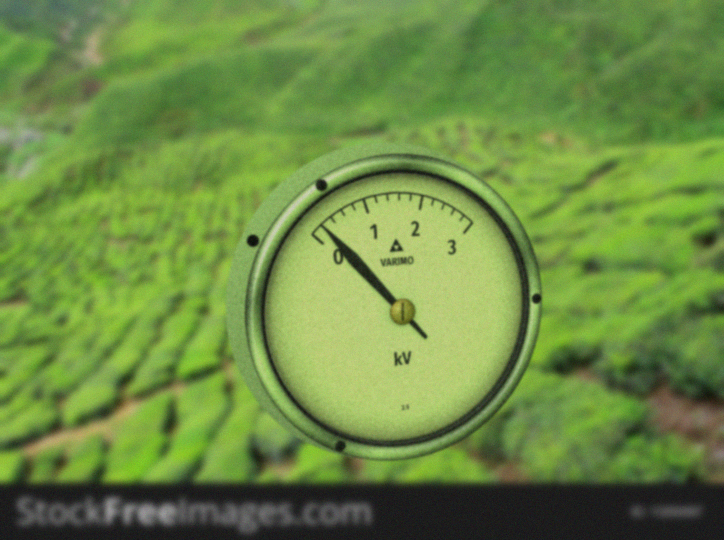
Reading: value=0.2 unit=kV
